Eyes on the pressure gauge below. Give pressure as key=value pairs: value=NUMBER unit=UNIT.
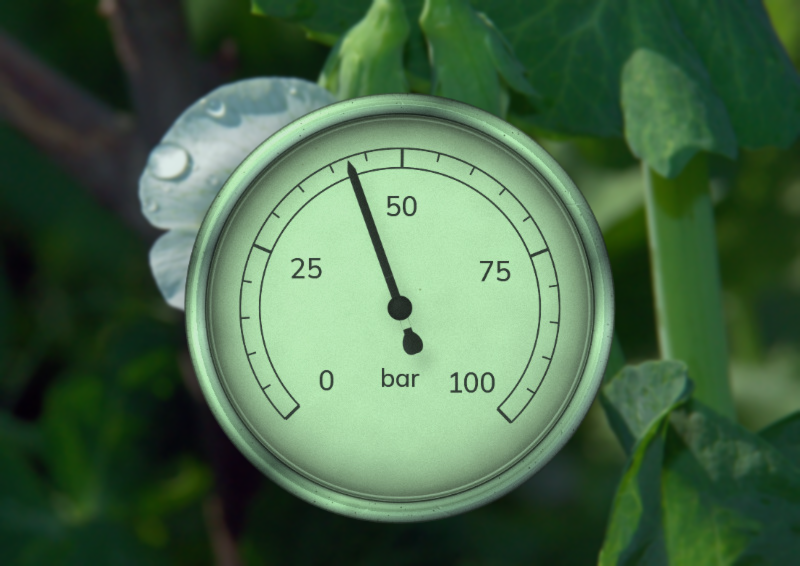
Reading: value=42.5 unit=bar
